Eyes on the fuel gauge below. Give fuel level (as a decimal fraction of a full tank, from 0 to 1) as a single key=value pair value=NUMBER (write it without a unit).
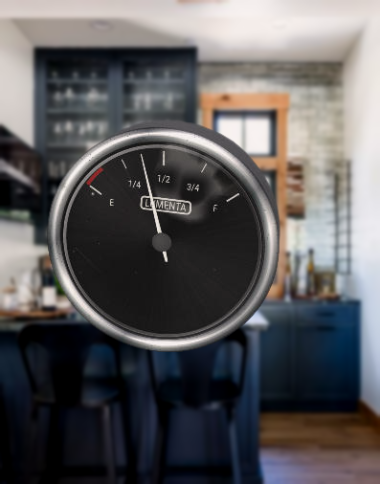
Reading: value=0.375
